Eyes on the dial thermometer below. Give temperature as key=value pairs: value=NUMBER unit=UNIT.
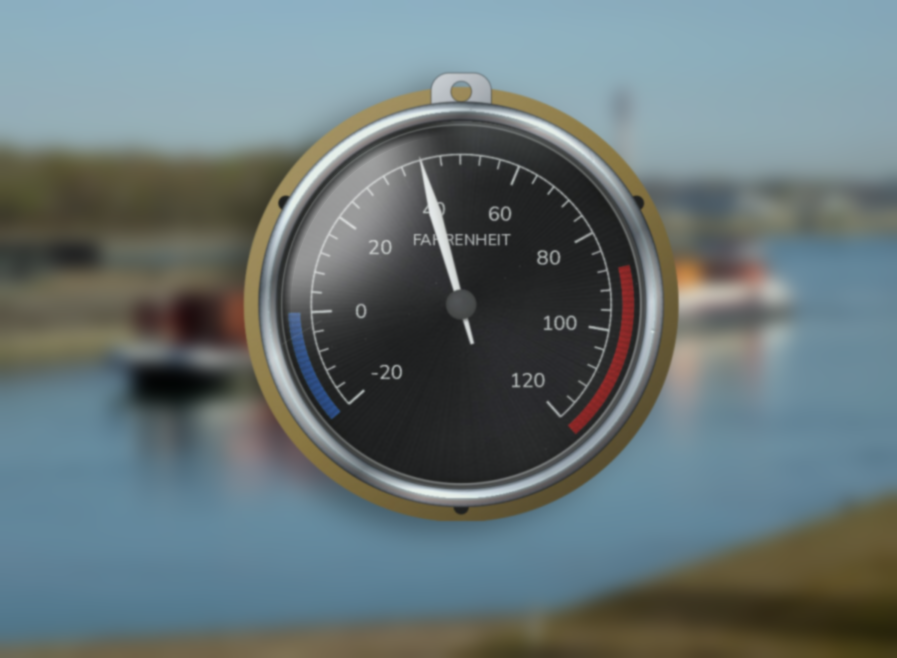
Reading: value=40 unit=°F
